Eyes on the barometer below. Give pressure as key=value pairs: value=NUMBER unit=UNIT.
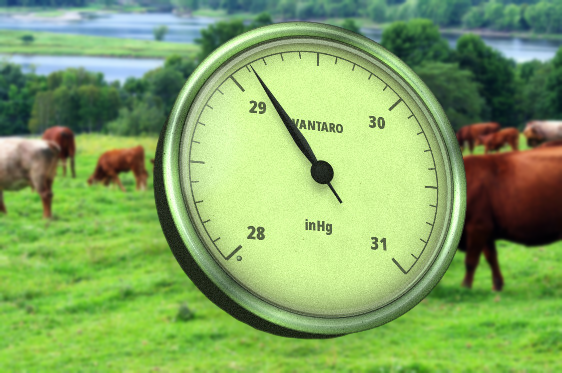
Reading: value=29.1 unit=inHg
